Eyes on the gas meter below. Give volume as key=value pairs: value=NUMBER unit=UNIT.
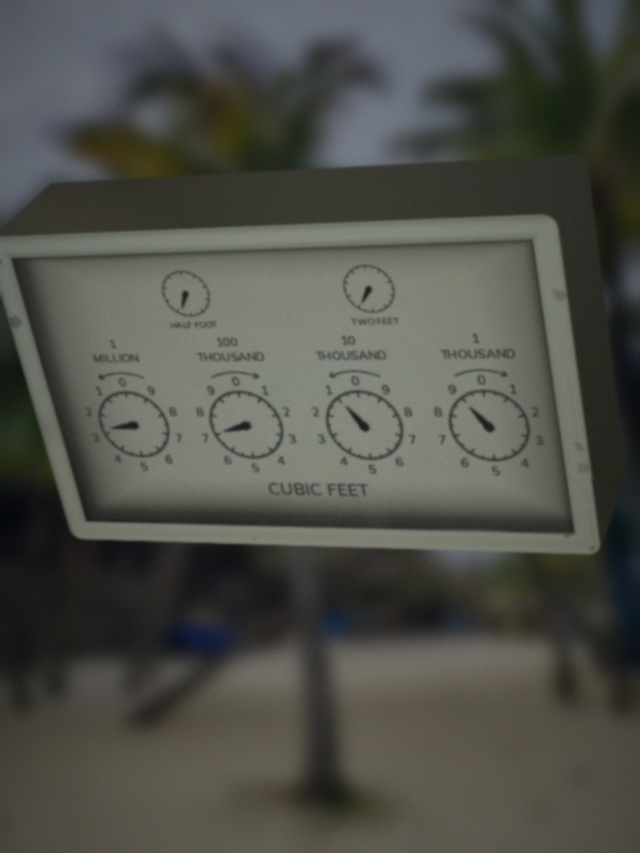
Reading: value=270900 unit=ft³
